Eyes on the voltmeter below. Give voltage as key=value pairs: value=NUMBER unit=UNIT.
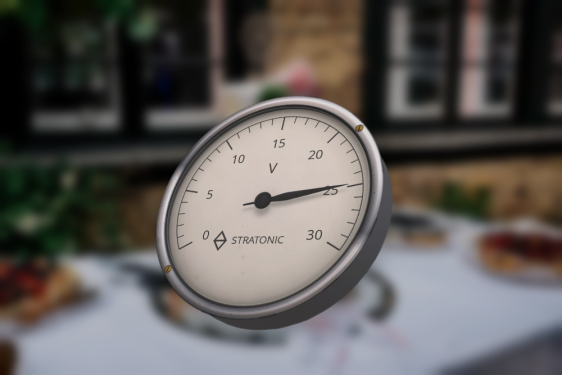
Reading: value=25 unit=V
